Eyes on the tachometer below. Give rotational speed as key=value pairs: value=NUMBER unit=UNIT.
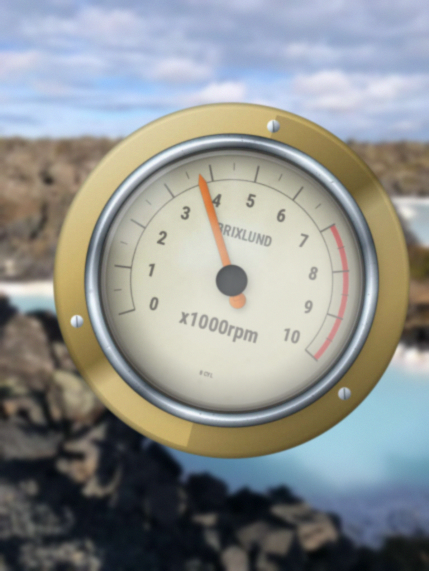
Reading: value=3750 unit=rpm
